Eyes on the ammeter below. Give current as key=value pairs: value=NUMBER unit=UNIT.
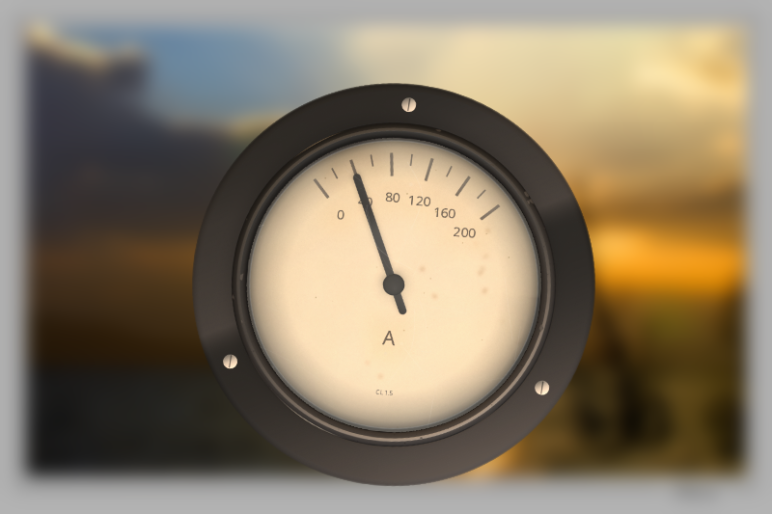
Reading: value=40 unit=A
